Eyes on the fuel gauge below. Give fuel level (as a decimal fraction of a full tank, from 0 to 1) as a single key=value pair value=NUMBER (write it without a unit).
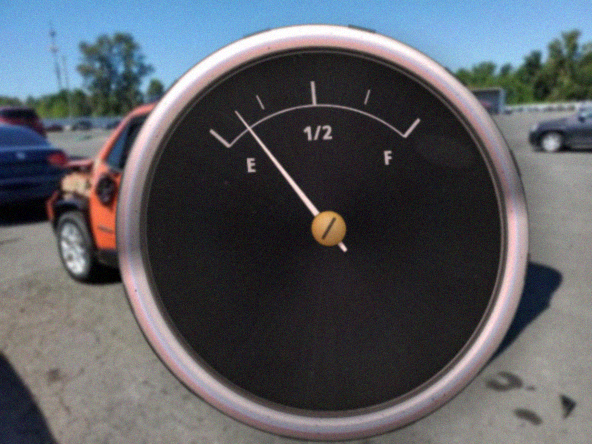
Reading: value=0.125
